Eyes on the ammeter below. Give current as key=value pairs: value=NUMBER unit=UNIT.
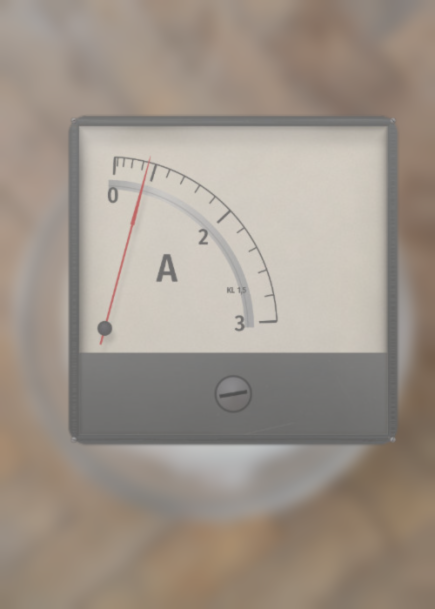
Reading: value=0.9 unit=A
